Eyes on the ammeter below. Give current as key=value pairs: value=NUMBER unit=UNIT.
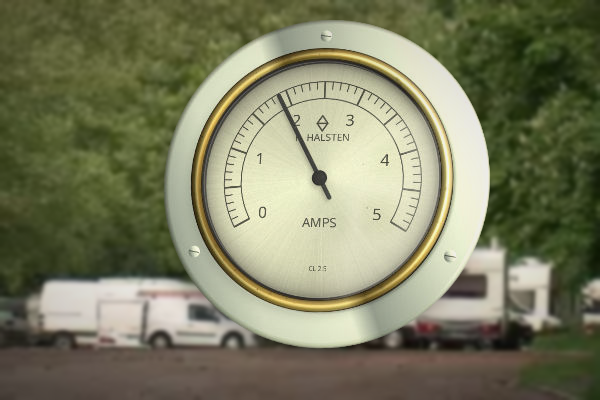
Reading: value=1.9 unit=A
